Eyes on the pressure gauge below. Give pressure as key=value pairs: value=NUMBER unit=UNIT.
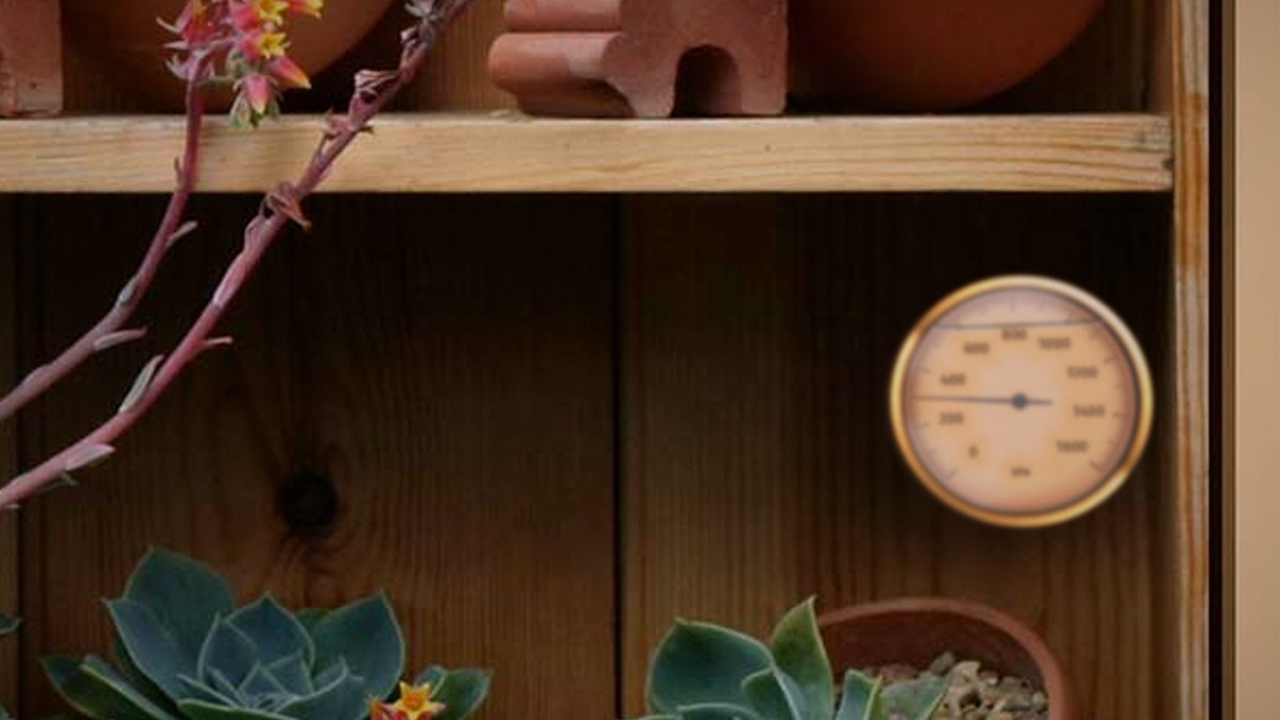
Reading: value=300 unit=kPa
